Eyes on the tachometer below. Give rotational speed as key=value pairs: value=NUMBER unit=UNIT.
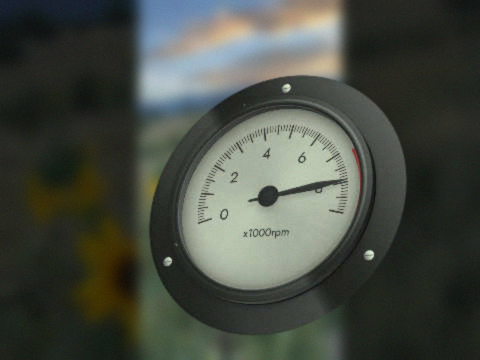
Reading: value=8000 unit=rpm
